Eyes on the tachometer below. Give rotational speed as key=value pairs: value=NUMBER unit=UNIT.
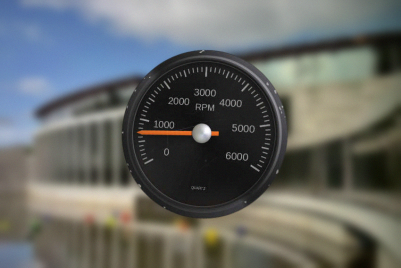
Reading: value=700 unit=rpm
